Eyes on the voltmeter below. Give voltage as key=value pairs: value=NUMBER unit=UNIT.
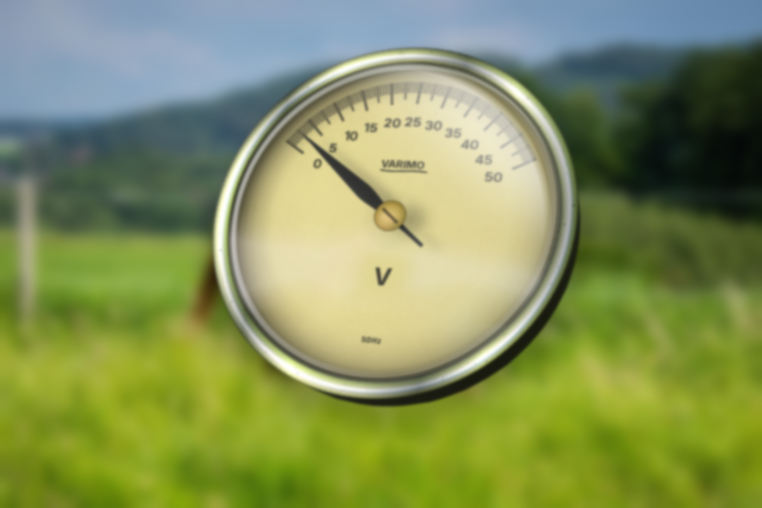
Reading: value=2.5 unit=V
